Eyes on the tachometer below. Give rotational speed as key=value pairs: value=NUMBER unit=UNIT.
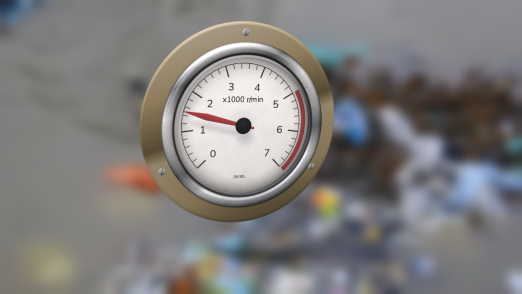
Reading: value=1500 unit=rpm
